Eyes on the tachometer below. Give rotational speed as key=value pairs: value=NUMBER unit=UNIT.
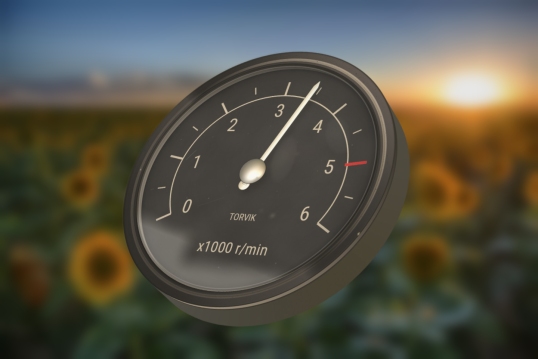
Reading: value=3500 unit=rpm
